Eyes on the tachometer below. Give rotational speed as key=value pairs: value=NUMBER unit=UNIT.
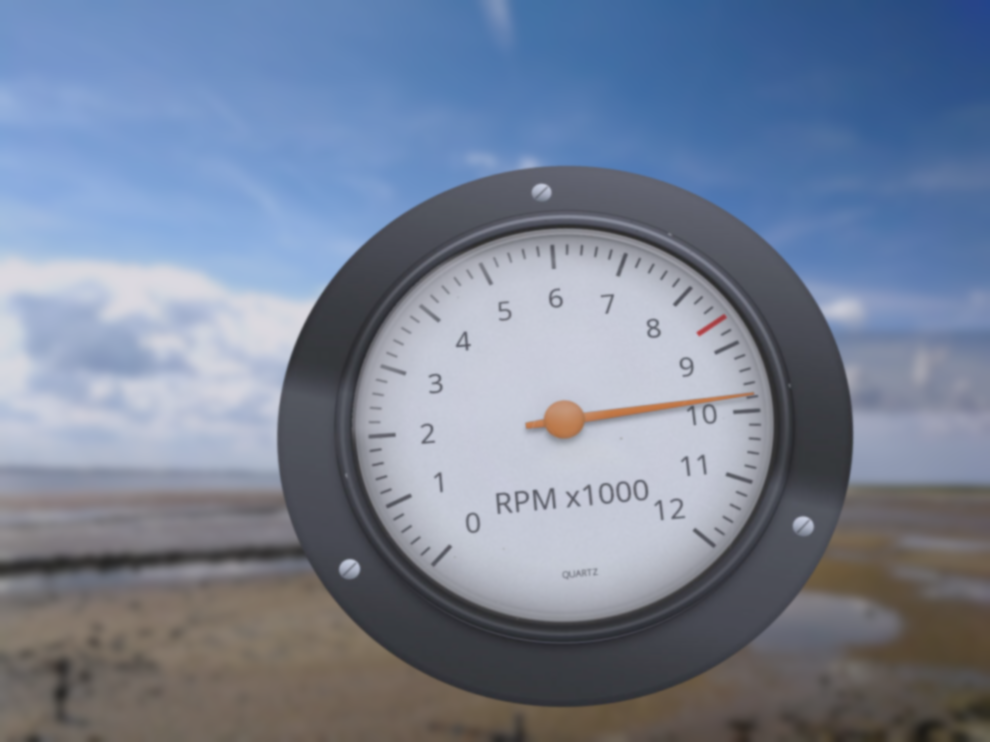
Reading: value=9800 unit=rpm
